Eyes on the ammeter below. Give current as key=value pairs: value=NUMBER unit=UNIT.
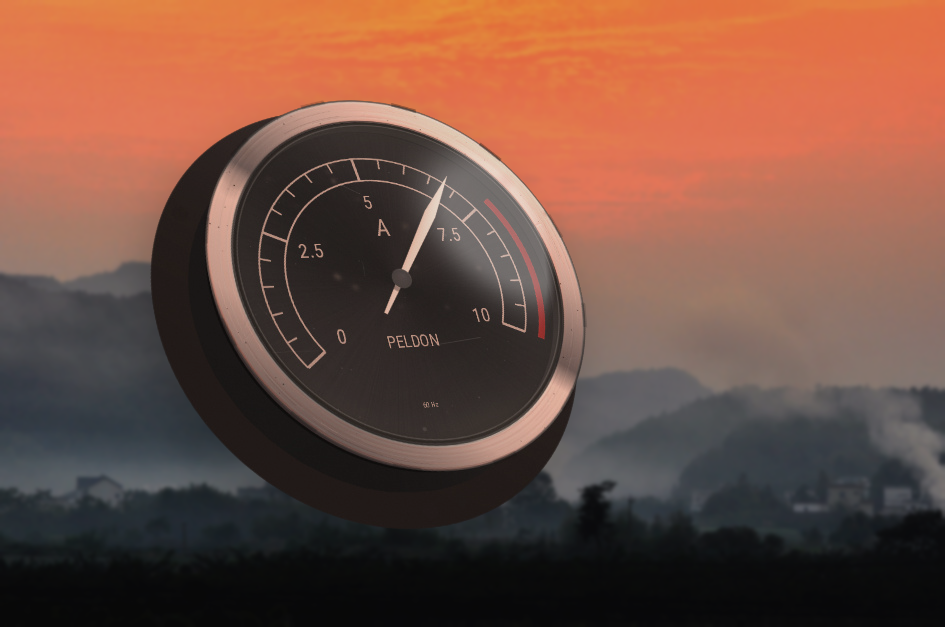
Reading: value=6.75 unit=A
